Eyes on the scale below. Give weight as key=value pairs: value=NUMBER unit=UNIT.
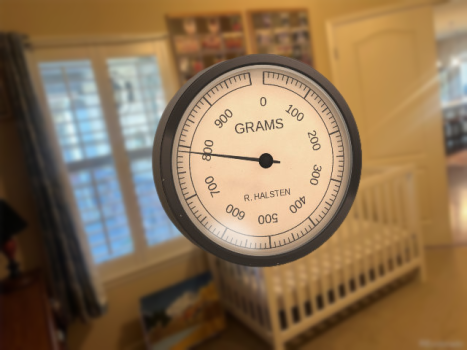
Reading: value=790 unit=g
